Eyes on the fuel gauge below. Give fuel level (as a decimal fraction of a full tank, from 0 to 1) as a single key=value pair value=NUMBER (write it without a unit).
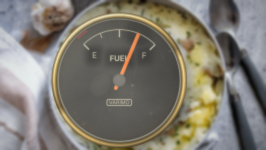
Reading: value=0.75
